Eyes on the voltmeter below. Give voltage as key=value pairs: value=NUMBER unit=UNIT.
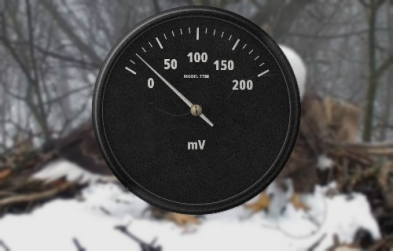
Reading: value=20 unit=mV
